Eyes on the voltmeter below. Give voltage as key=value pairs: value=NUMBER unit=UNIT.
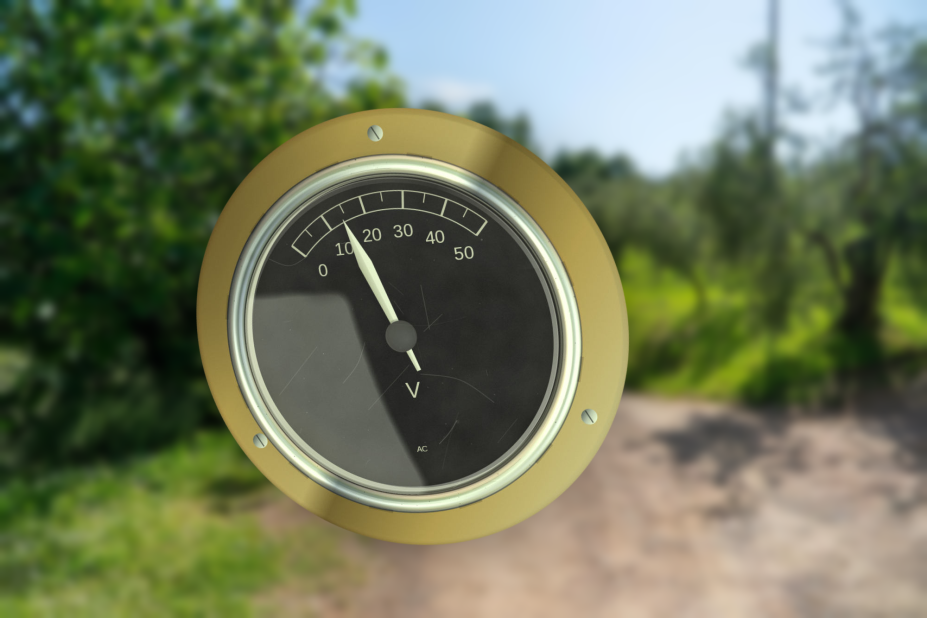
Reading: value=15 unit=V
